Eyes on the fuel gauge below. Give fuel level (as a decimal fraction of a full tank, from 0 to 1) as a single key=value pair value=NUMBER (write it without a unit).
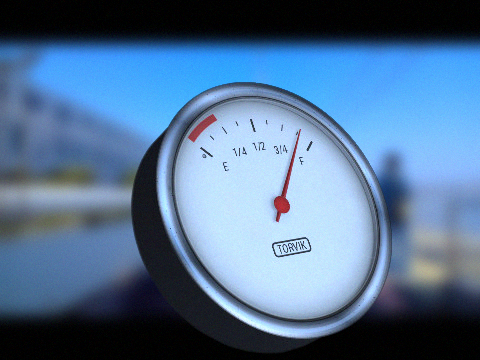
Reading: value=0.875
